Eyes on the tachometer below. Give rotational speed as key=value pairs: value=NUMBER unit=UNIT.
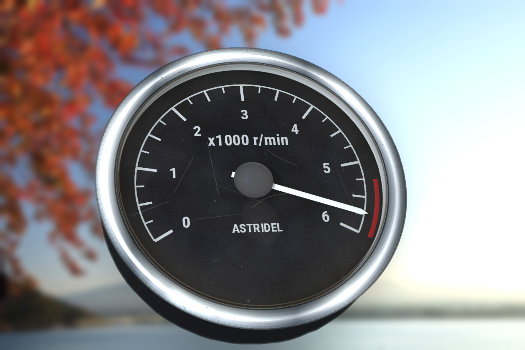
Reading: value=5750 unit=rpm
